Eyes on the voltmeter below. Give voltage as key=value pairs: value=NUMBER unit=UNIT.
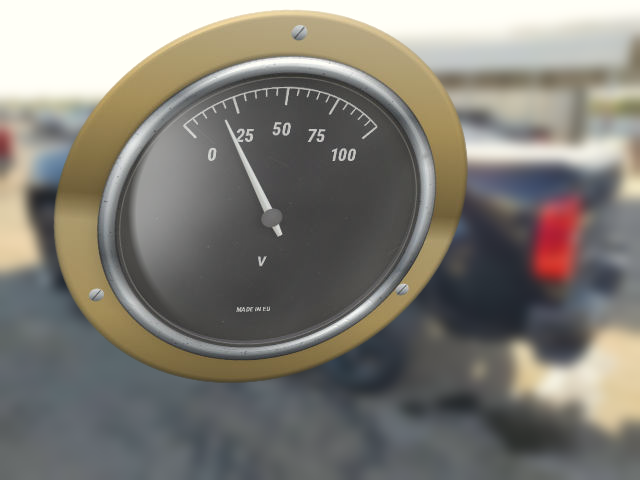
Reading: value=17.5 unit=V
